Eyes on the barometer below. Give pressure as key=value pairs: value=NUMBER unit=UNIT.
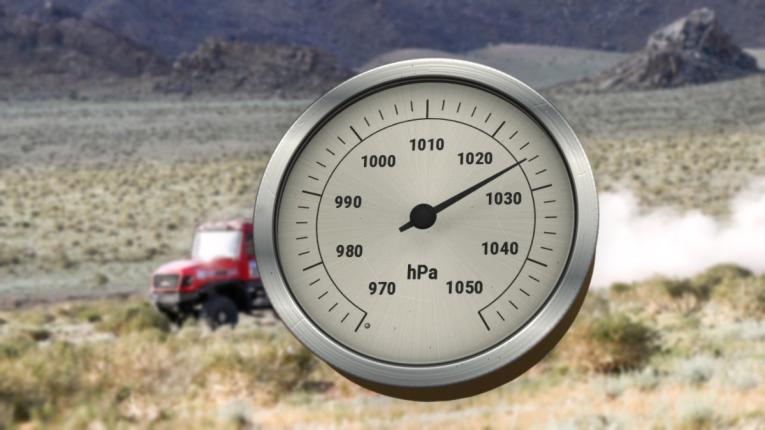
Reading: value=1026 unit=hPa
